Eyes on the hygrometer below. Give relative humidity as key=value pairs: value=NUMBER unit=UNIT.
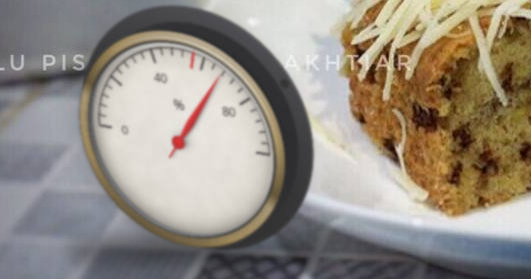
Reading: value=68 unit=%
